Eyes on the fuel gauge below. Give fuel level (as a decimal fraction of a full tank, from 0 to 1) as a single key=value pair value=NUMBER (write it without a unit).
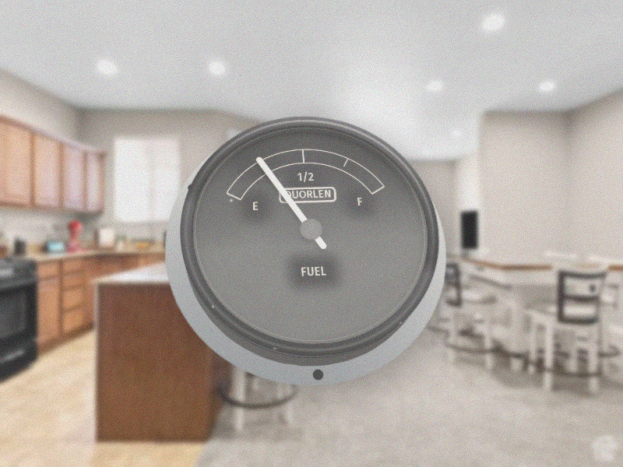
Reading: value=0.25
